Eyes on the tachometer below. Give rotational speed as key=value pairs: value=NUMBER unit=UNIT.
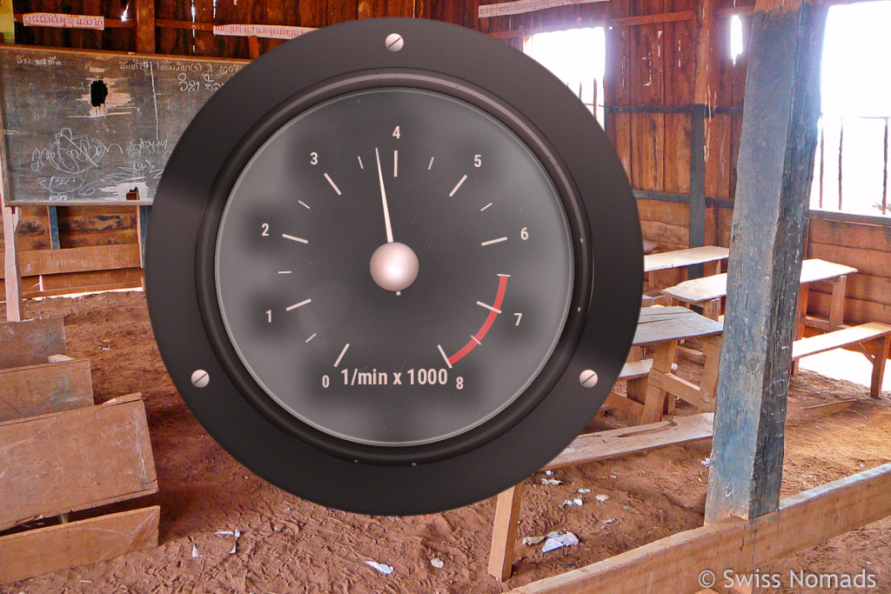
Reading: value=3750 unit=rpm
